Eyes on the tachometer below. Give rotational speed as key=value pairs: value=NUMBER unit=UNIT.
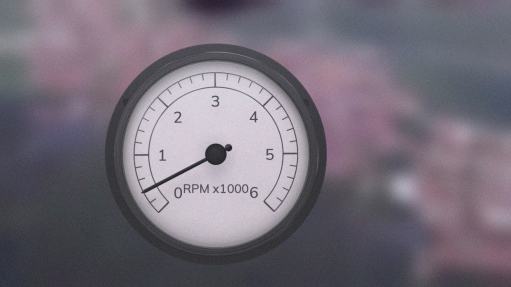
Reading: value=400 unit=rpm
